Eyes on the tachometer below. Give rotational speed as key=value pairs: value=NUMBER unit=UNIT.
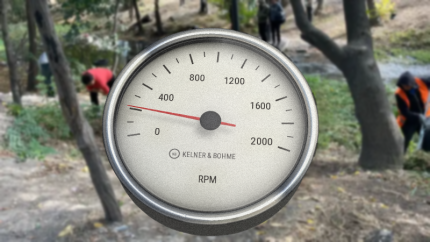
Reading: value=200 unit=rpm
